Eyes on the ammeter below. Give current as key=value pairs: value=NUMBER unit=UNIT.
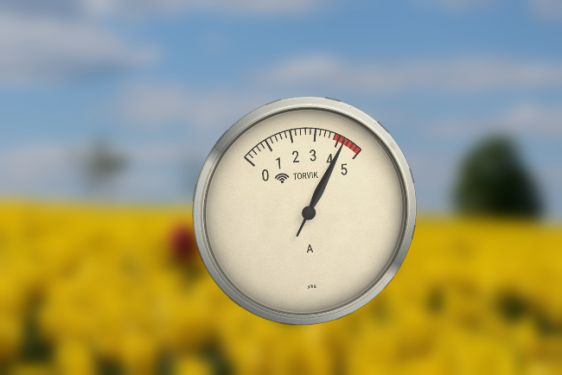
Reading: value=4.2 unit=A
